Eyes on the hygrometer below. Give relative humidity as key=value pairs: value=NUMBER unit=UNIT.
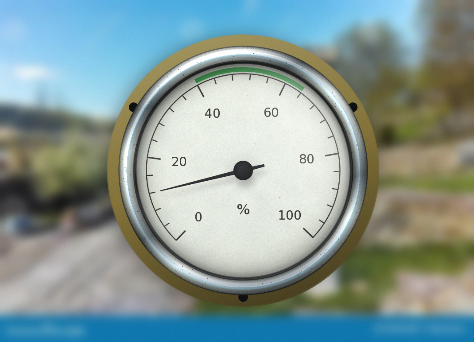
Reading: value=12 unit=%
